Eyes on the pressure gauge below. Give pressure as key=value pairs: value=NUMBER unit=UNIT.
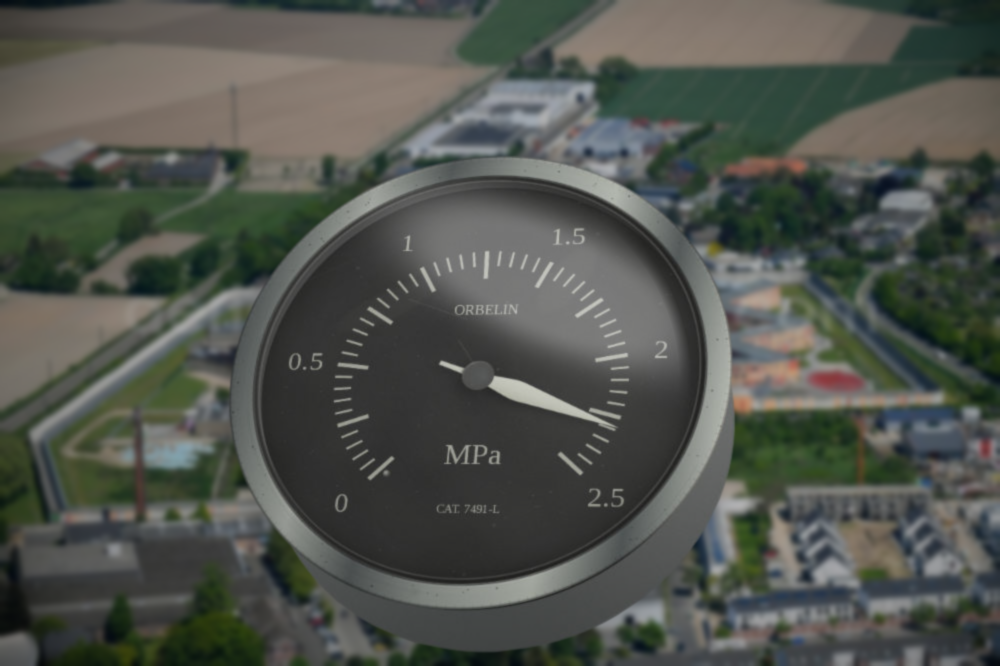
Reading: value=2.3 unit=MPa
